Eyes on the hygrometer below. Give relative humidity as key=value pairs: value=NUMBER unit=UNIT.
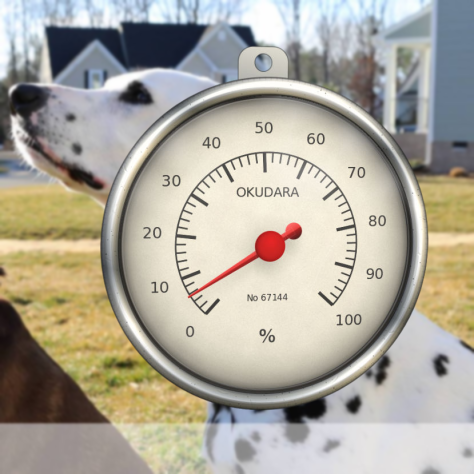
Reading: value=6 unit=%
